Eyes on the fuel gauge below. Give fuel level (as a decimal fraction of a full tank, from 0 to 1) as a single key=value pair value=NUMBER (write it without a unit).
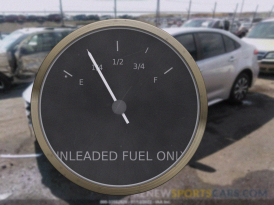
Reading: value=0.25
